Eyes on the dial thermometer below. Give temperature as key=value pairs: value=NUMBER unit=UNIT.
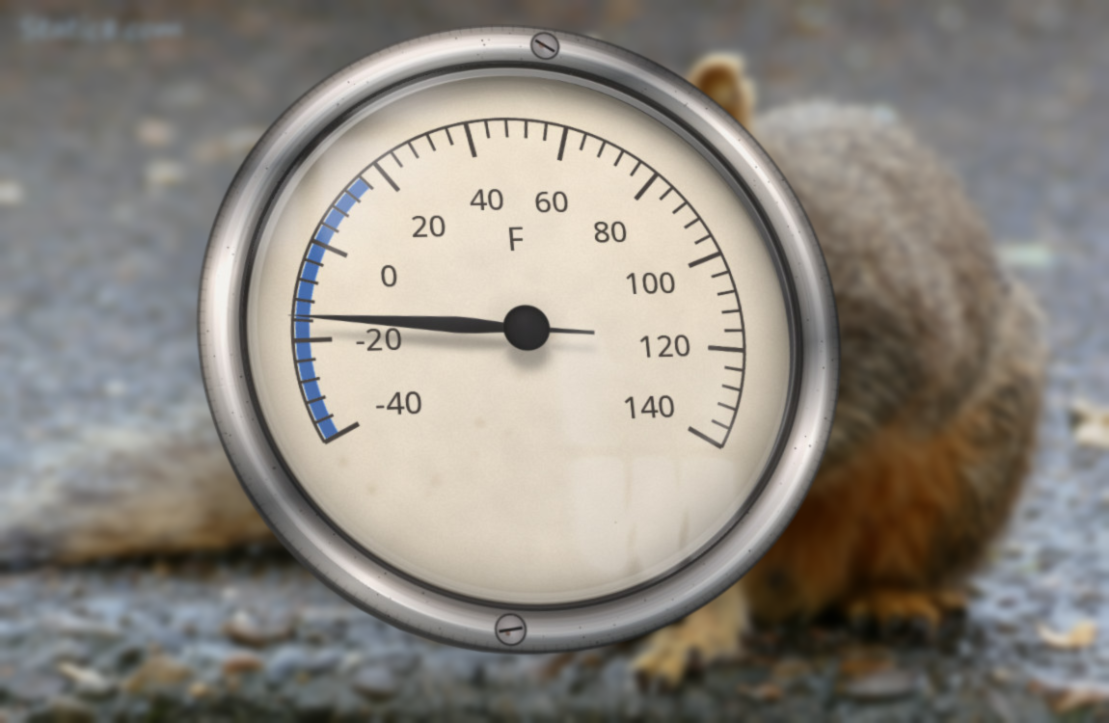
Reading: value=-16 unit=°F
